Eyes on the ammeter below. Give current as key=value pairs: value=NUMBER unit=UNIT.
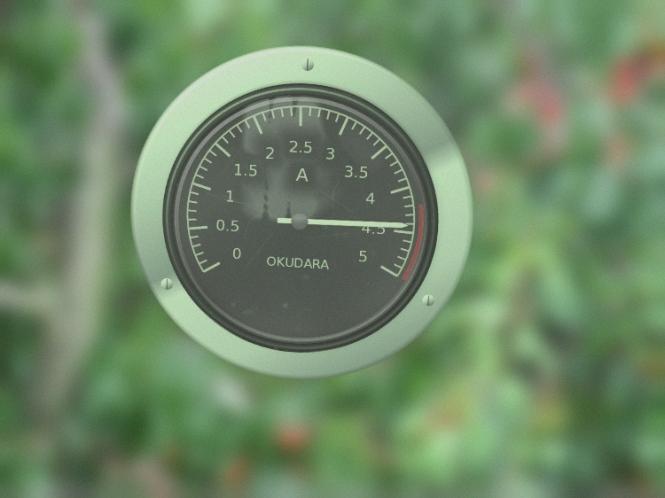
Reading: value=4.4 unit=A
